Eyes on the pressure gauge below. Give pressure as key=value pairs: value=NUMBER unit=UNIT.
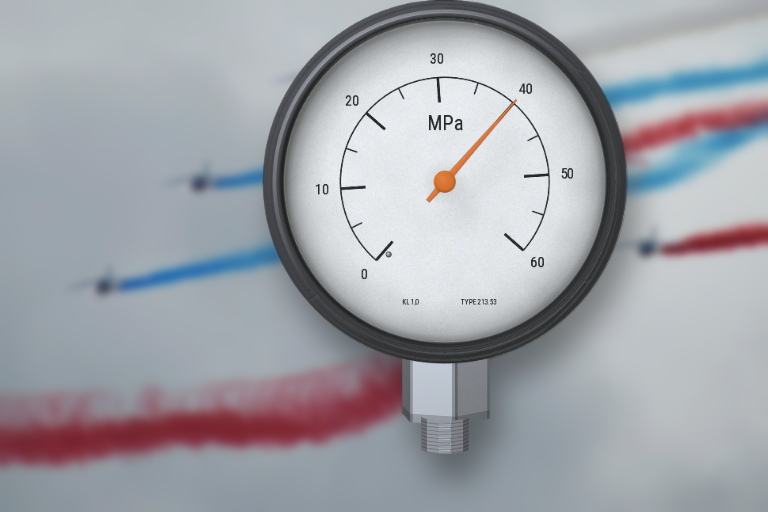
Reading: value=40 unit=MPa
